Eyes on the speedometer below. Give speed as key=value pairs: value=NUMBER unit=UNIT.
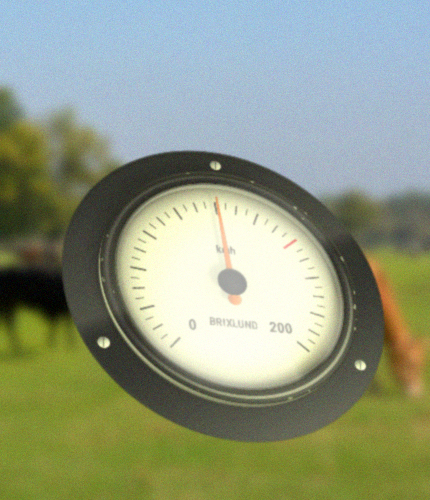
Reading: value=100 unit=km/h
